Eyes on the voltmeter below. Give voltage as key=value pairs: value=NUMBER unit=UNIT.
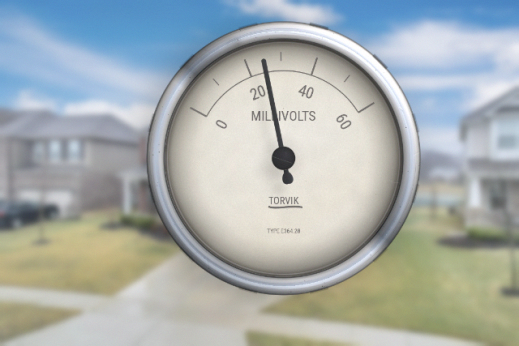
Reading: value=25 unit=mV
